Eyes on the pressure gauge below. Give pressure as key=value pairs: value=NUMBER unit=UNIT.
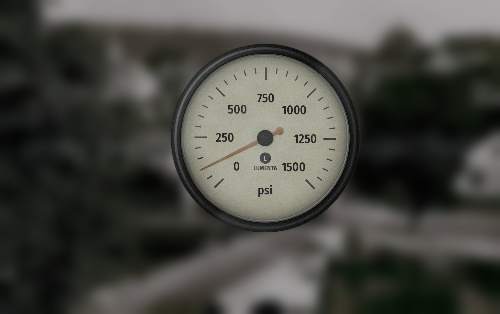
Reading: value=100 unit=psi
